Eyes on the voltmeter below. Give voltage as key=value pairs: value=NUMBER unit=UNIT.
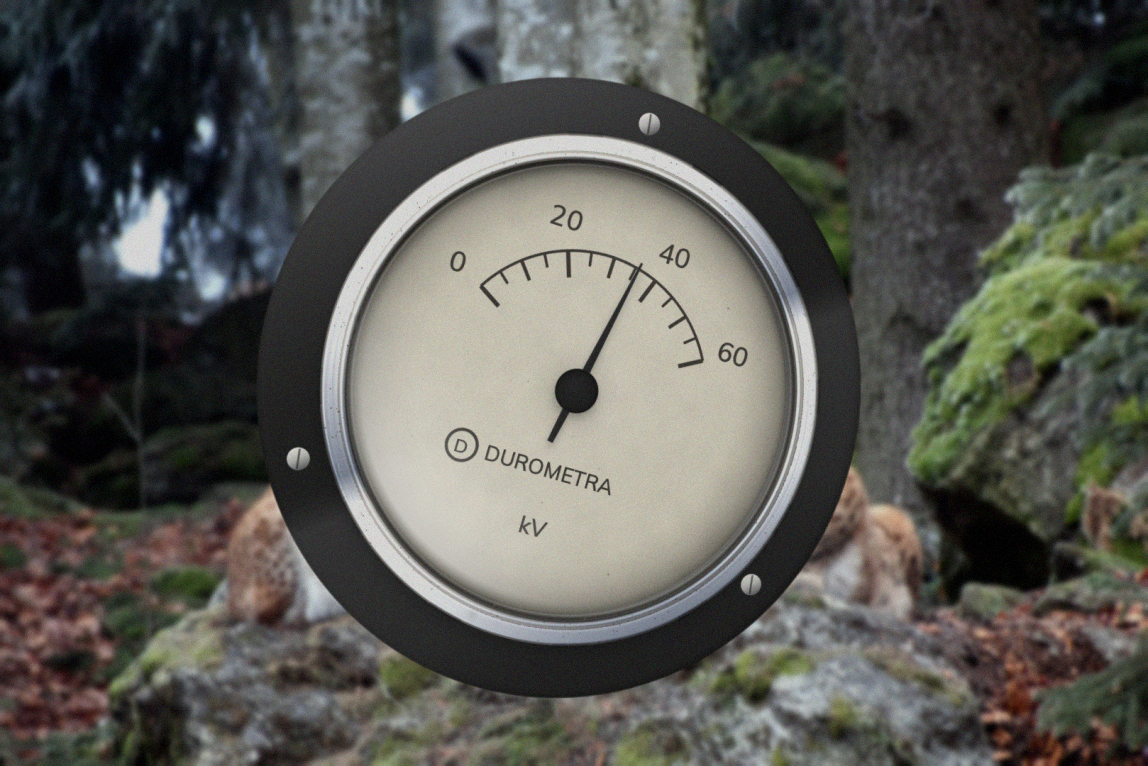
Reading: value=35 unit=kV
